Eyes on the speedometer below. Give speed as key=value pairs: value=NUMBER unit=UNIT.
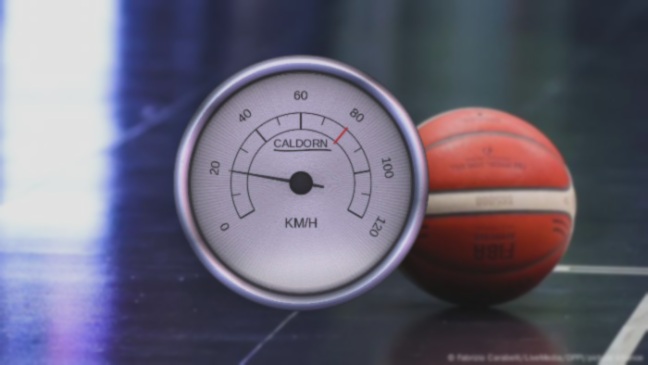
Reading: value=20 unit=km/h
